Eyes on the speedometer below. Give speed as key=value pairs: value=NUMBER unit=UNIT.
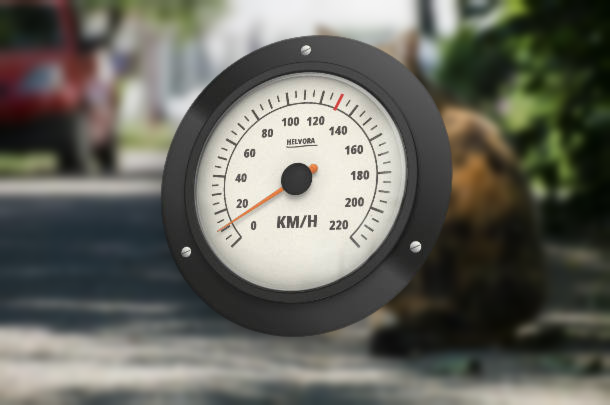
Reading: value=10 unit=km/h
